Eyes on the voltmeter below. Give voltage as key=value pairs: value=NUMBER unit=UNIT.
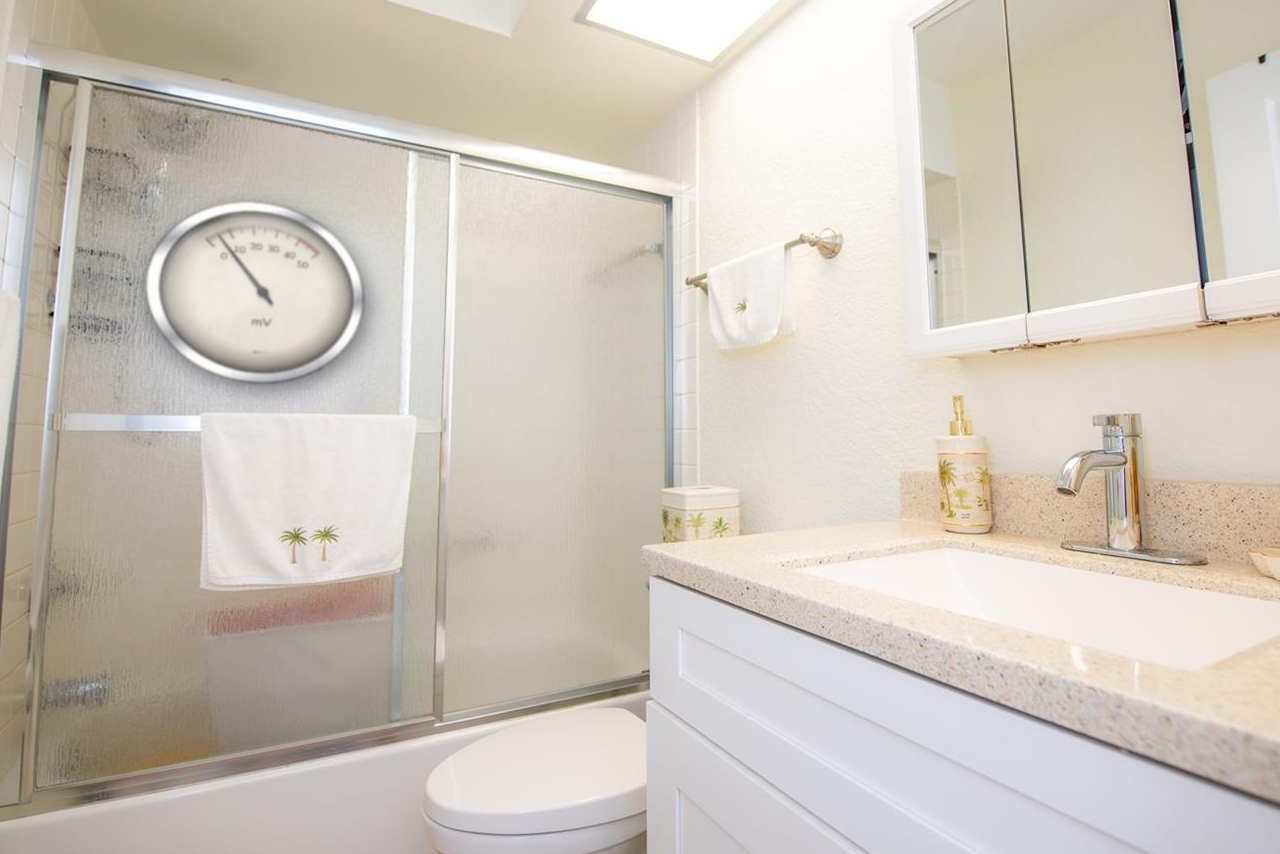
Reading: value=5 unit=mV
